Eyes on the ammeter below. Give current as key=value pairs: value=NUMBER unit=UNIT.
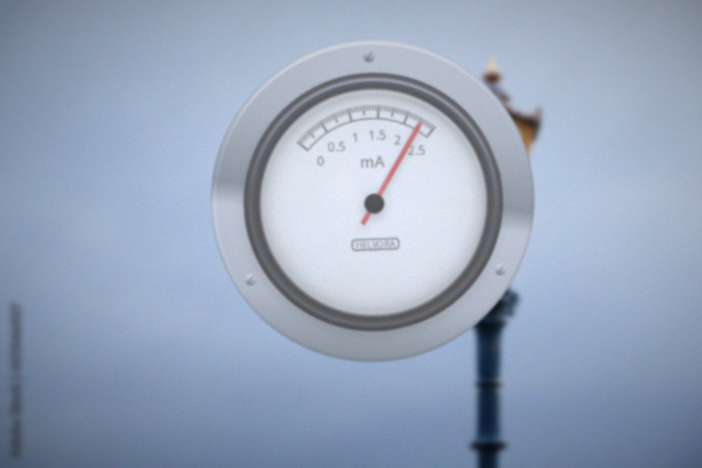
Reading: value=2.25 unit=mA
